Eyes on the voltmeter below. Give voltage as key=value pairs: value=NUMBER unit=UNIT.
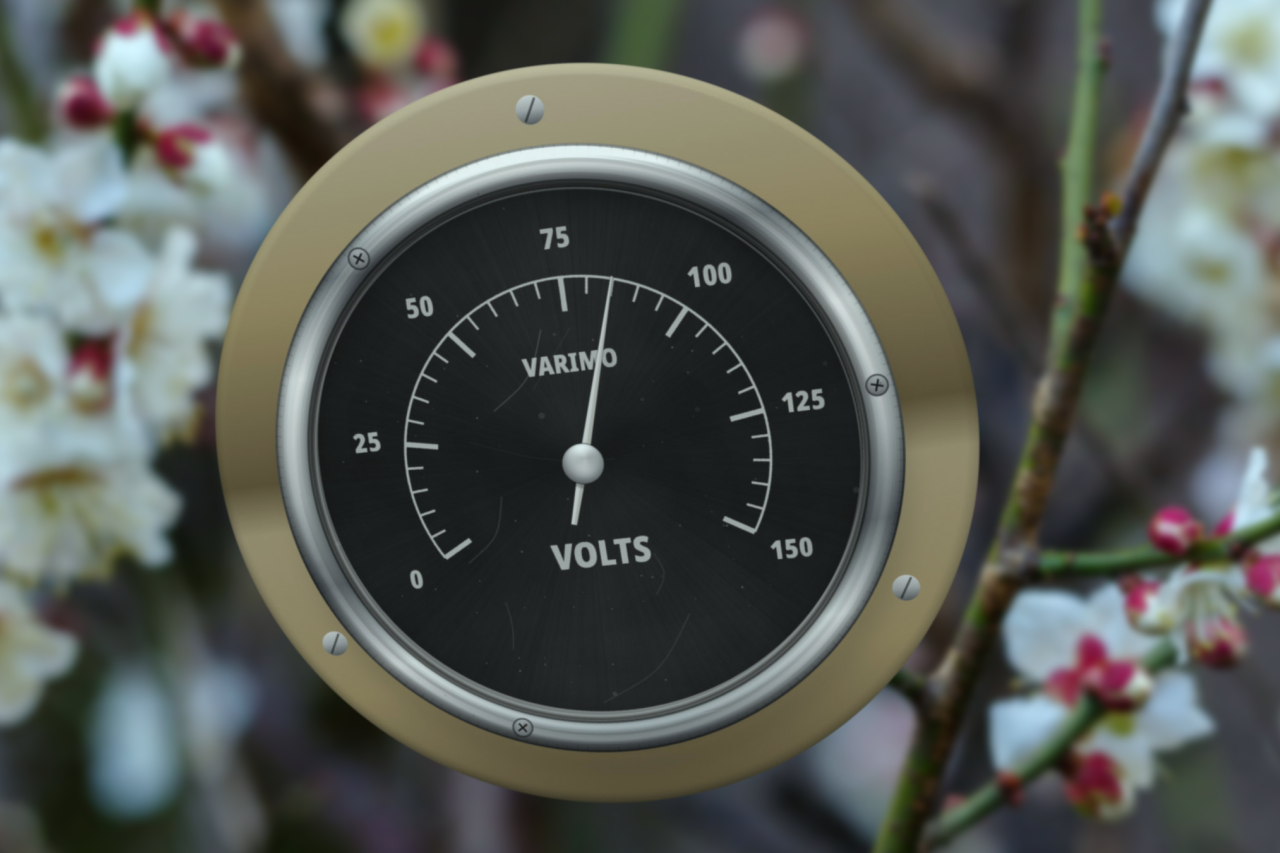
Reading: value=85 unit=V
